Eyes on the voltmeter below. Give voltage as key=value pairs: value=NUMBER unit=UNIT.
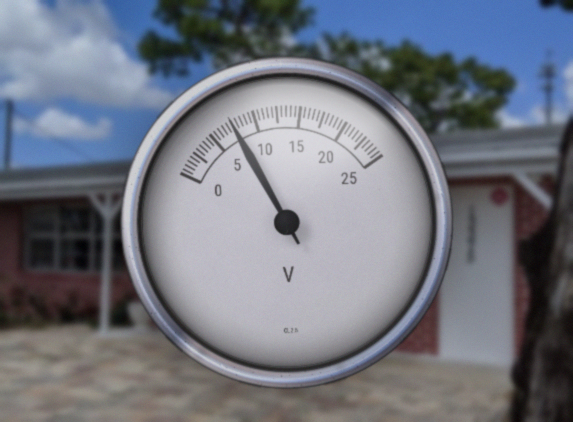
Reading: value=7.5 unit=V
